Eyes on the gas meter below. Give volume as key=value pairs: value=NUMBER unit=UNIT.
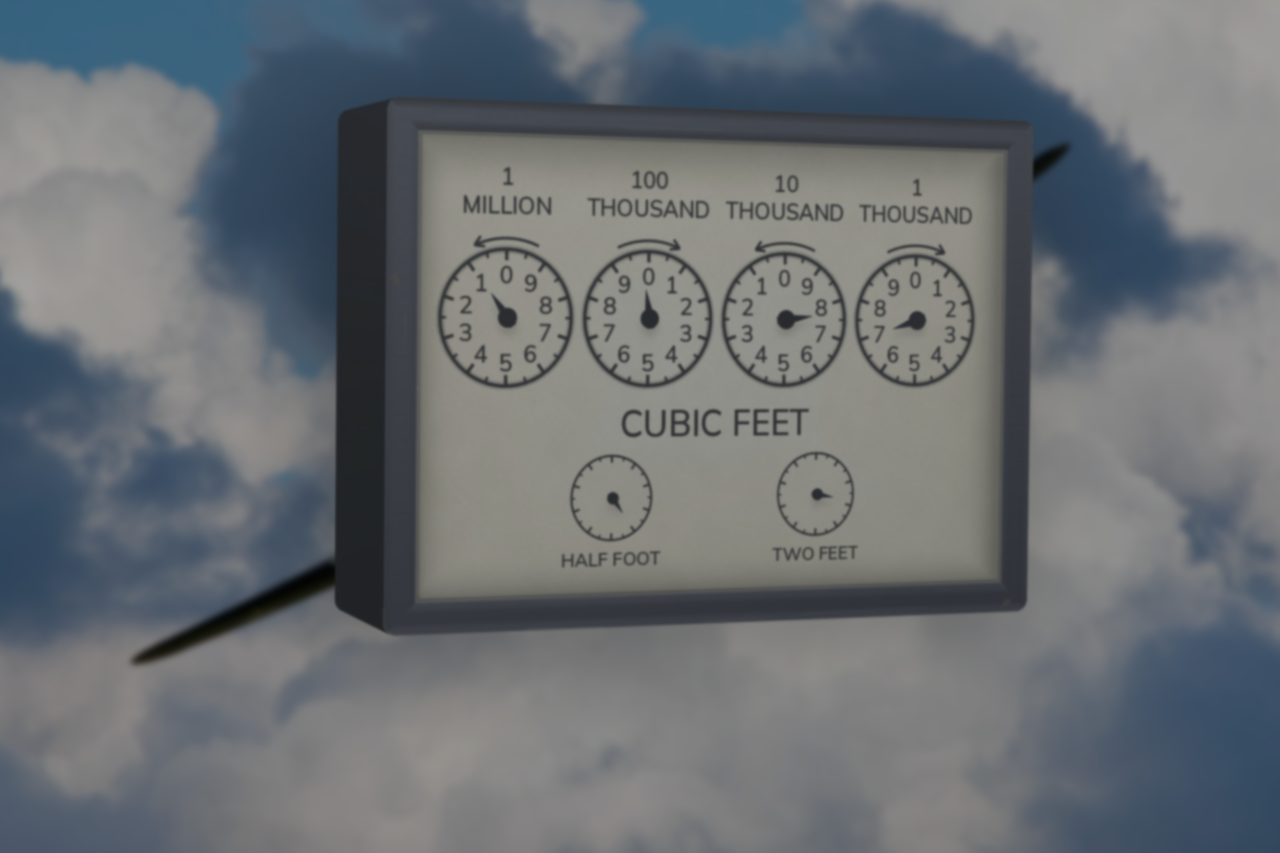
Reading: value=97700 unit=ft³
